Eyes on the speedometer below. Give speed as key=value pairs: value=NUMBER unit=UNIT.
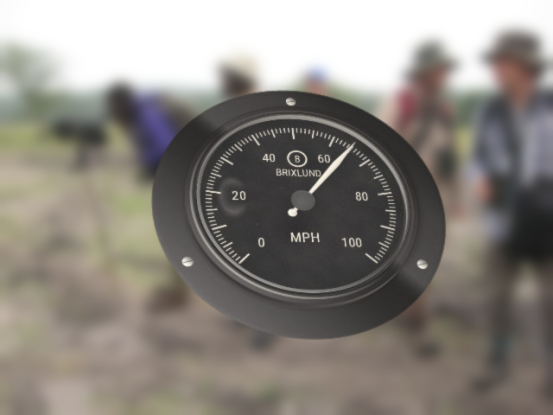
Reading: value=65 unit=mph
